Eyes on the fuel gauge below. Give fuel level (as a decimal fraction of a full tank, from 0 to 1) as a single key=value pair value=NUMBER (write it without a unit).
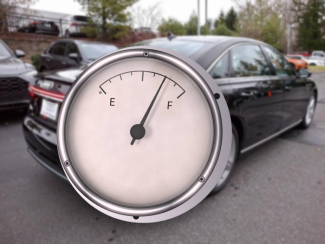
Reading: value=0.75
